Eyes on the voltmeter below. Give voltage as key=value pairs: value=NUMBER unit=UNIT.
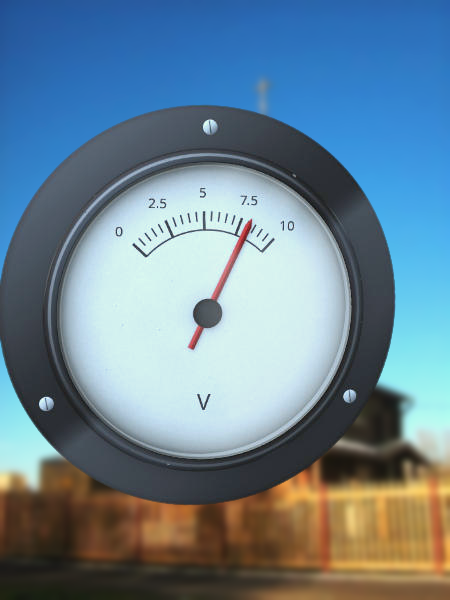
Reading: value=8 unit=V
